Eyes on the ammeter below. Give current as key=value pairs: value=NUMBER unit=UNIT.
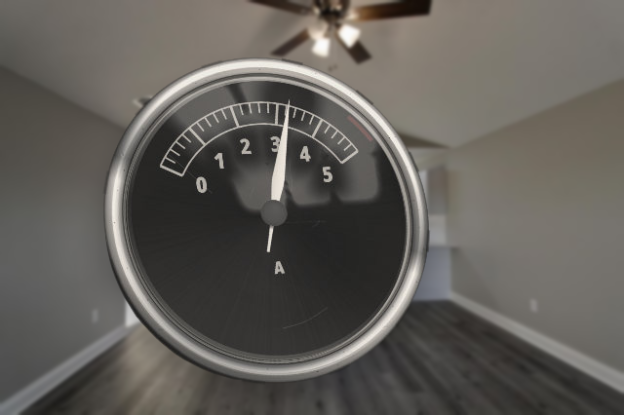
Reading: value=3.2 unit=A
